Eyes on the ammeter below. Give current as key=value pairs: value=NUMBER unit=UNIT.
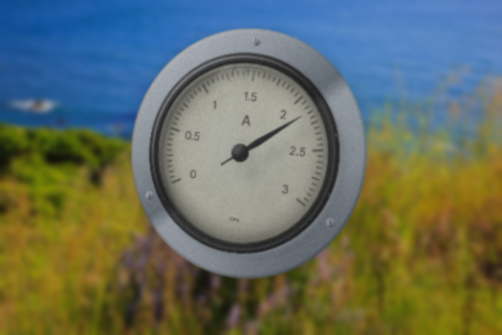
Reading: value=2.15 unit=A
